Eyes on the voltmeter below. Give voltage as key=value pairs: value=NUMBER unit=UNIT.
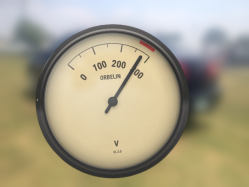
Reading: value=275 unit=V
